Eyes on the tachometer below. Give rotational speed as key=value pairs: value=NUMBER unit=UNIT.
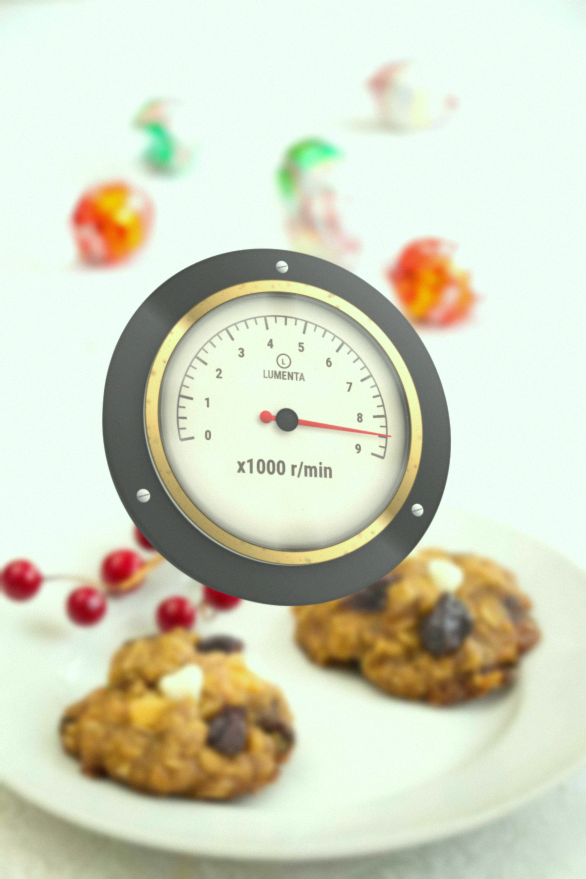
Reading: value=8500 unit=rpm
